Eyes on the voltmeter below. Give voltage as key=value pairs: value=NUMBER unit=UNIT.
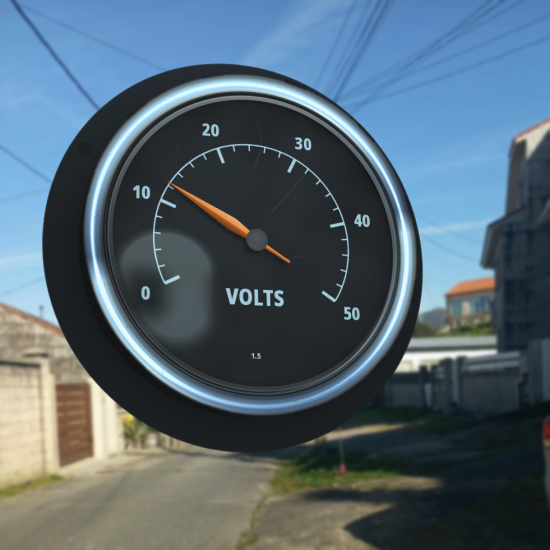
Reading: value=12 unit=V
